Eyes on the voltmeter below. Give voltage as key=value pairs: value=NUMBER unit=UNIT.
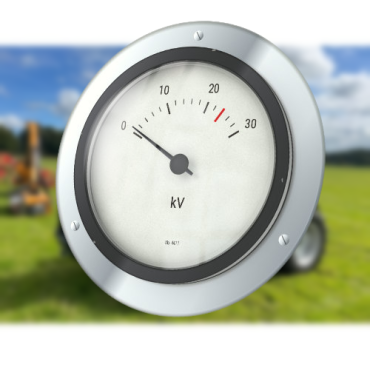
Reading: value=1 unit=kV
